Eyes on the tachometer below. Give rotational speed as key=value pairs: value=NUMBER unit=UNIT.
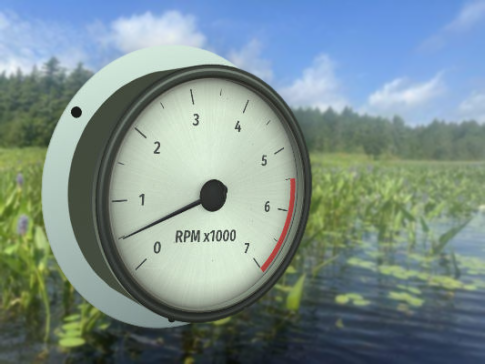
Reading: value=500 unit=rpm
